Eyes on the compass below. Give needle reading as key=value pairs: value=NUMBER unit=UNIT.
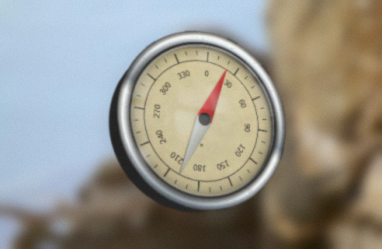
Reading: value=20 unit=°
